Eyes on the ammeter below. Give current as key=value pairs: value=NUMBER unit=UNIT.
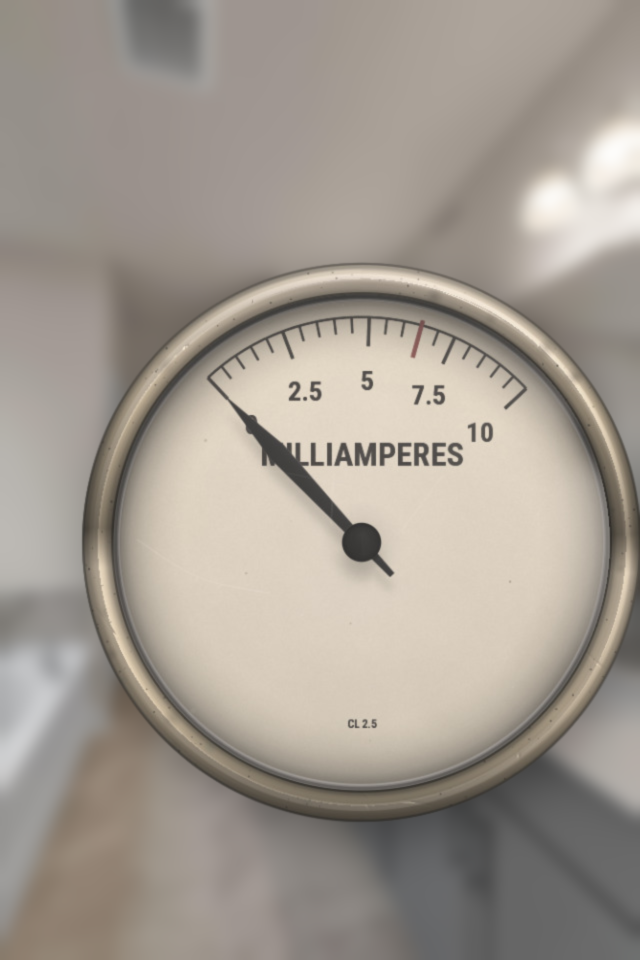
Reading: value=0 unit=mA
